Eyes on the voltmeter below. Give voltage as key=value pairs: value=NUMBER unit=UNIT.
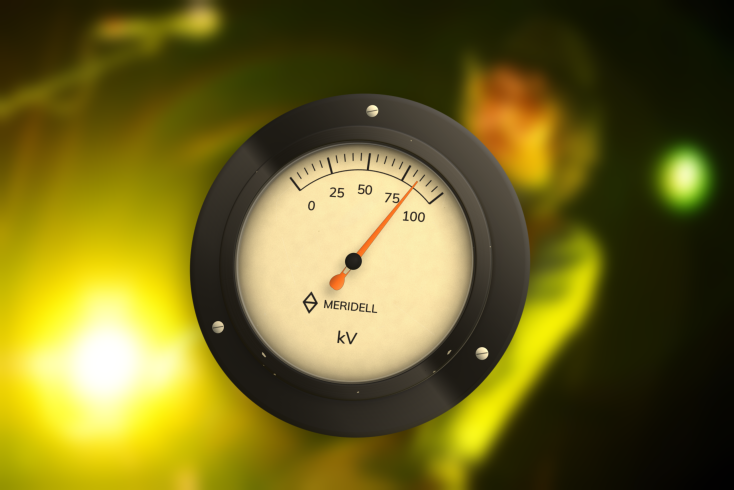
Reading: value=85 unit=kV
